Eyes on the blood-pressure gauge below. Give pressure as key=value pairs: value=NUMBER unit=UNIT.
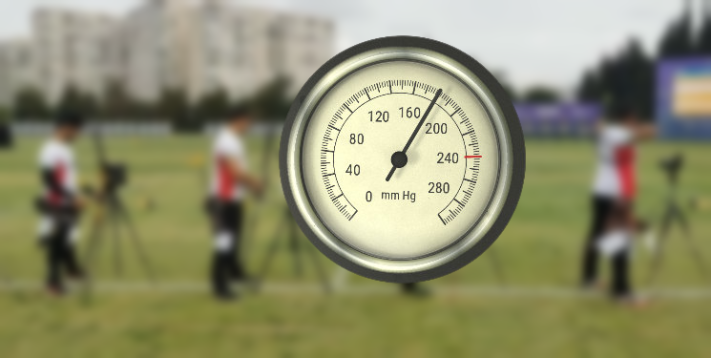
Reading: value=180 unit=mmHg
